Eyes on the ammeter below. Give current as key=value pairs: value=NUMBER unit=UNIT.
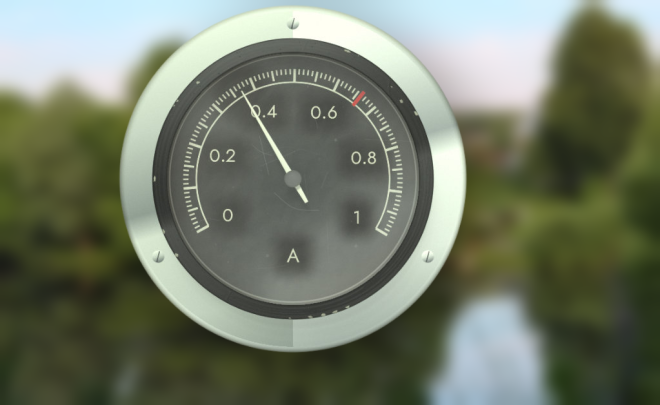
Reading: value=0.37 unit=A
